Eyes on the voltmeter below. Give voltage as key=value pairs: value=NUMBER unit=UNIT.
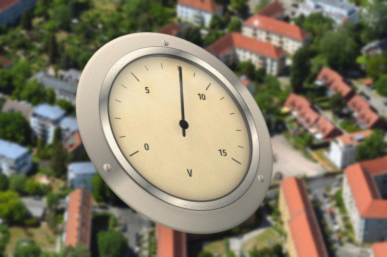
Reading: value=8 unit=V
